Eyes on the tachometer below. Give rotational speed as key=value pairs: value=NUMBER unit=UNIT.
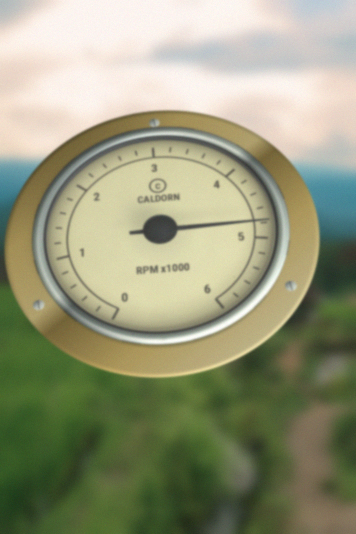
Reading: value=4800 unit=rpm
